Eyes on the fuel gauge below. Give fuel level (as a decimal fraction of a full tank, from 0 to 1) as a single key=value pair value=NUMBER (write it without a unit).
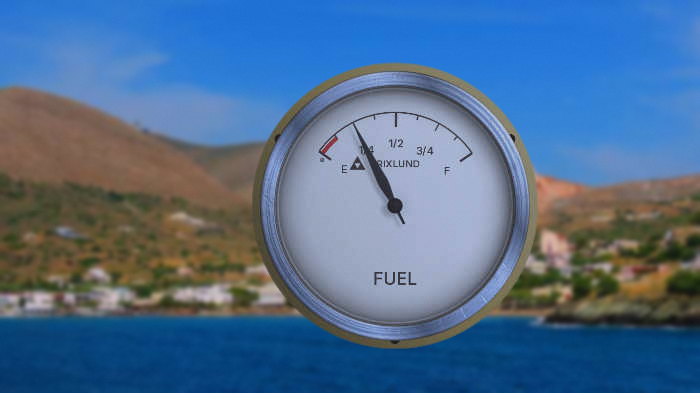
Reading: value=0.25
